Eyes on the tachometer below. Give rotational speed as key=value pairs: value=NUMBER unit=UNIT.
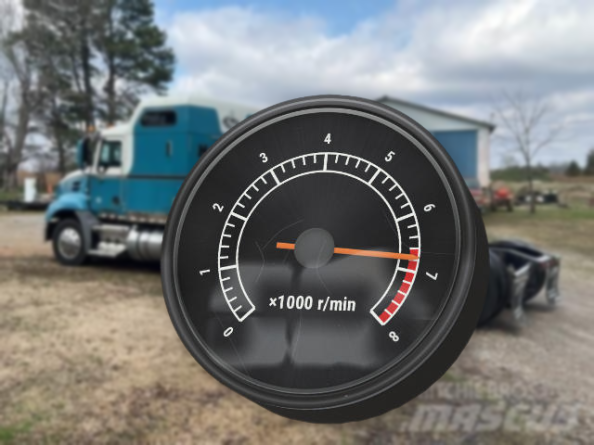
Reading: value=6800 unit=rpm
